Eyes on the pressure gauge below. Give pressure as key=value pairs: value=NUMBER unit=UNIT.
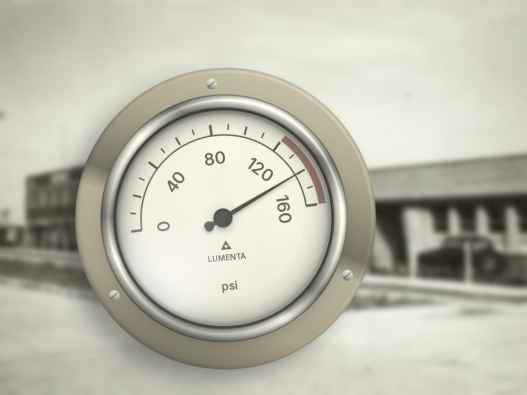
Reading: value=140 unit=psi
